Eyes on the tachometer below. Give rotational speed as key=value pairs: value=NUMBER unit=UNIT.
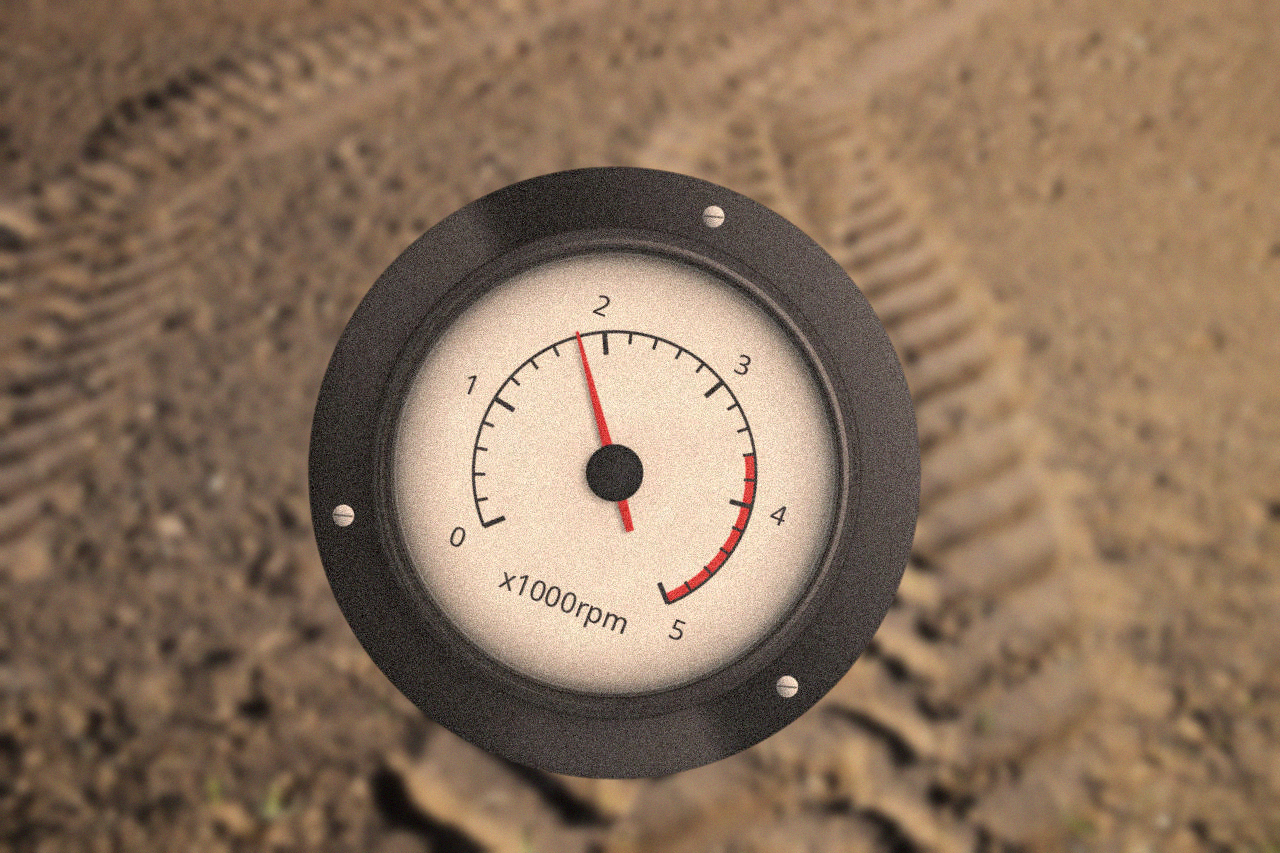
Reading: value=1800 unit=rpm
